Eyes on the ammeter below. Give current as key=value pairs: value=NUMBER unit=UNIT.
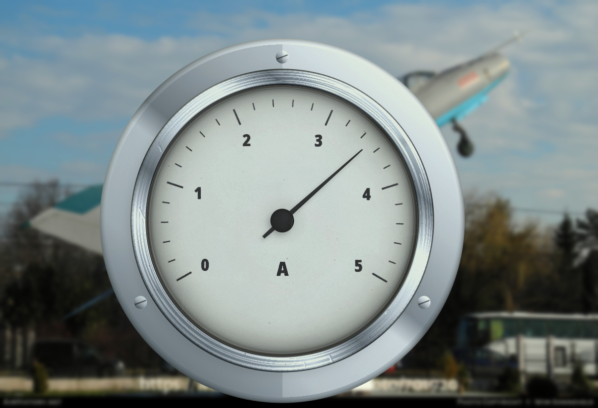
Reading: value=3.5 unit=A
